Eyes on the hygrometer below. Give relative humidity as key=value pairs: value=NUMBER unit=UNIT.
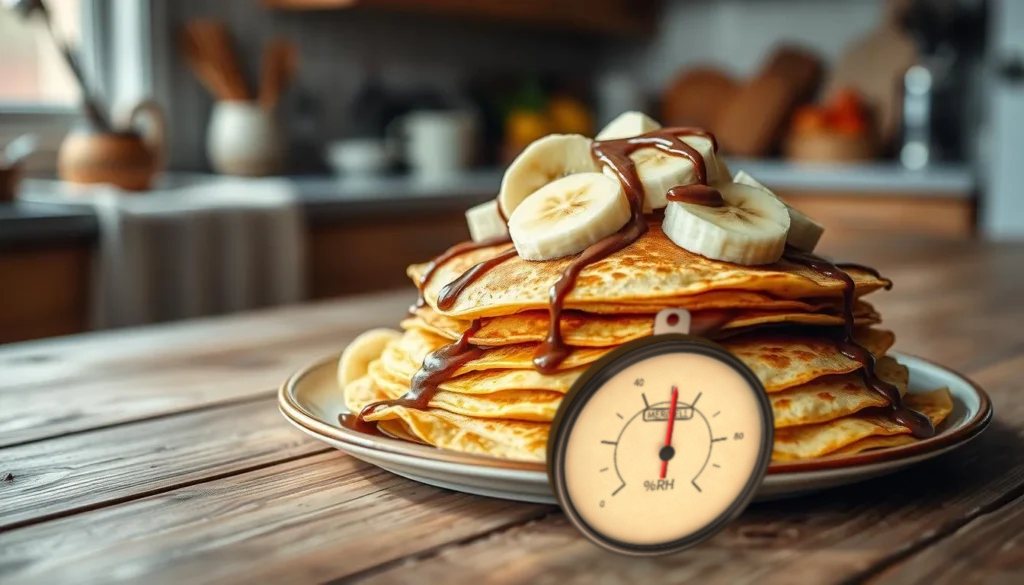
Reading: value=50 unit=%
